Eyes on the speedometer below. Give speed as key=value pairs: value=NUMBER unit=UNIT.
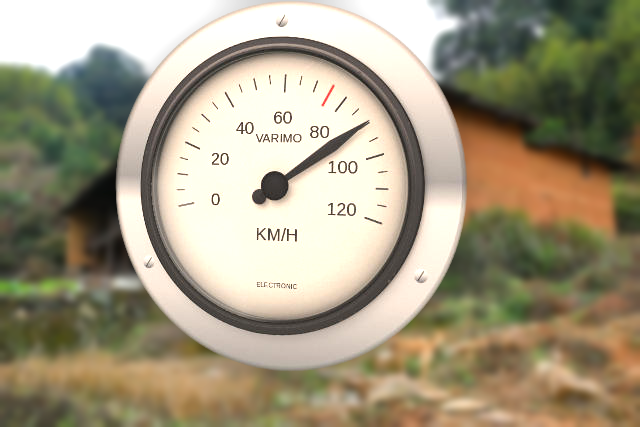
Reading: value=90 unit=km/h
